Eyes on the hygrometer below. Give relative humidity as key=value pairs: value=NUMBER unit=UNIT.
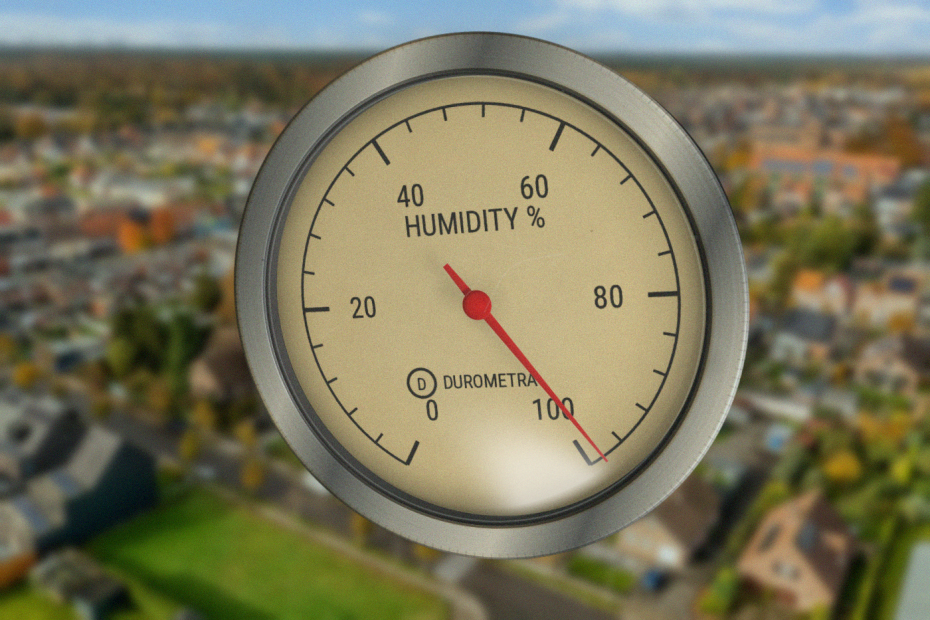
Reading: value=98 unit=%
